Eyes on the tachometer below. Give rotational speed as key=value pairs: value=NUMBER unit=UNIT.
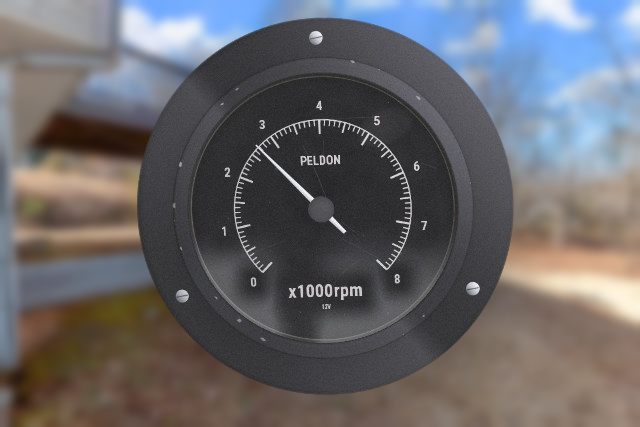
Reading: value=2700 unit=rpm
